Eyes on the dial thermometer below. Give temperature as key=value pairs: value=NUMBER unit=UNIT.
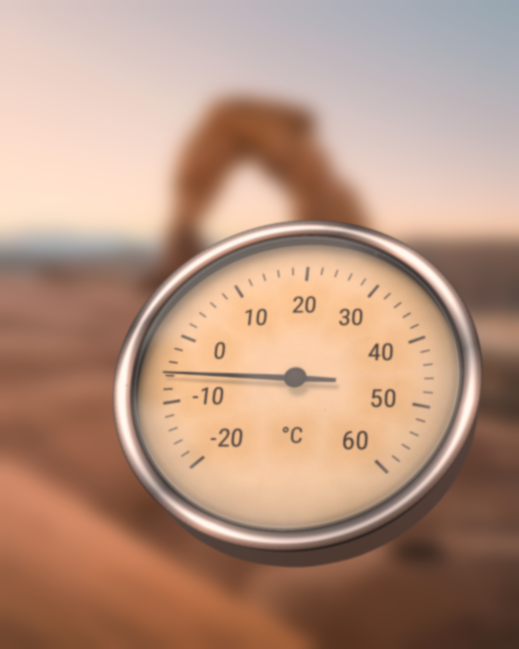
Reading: value=-6 unit=°C
